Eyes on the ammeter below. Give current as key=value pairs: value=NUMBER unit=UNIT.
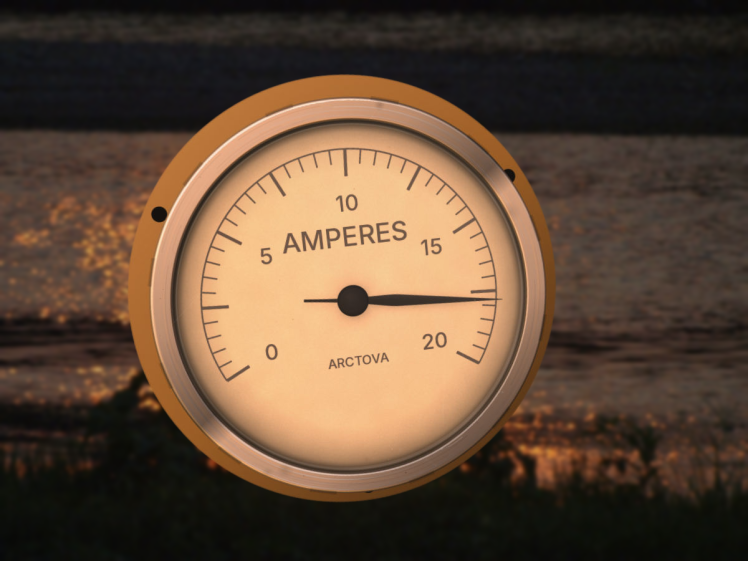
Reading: value=17.75 unit=A
